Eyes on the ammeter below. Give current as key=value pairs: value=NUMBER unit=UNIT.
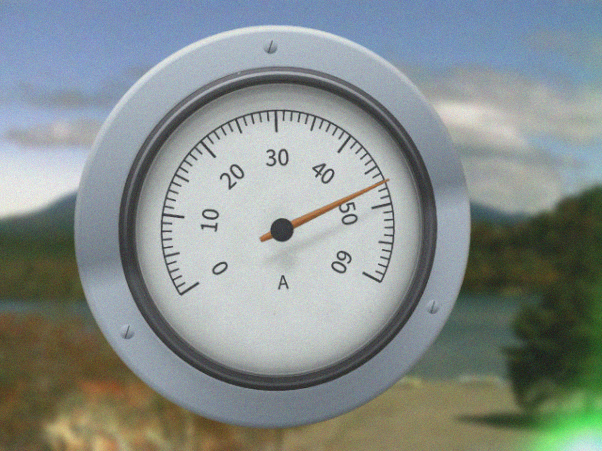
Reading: value=47 unit=A
